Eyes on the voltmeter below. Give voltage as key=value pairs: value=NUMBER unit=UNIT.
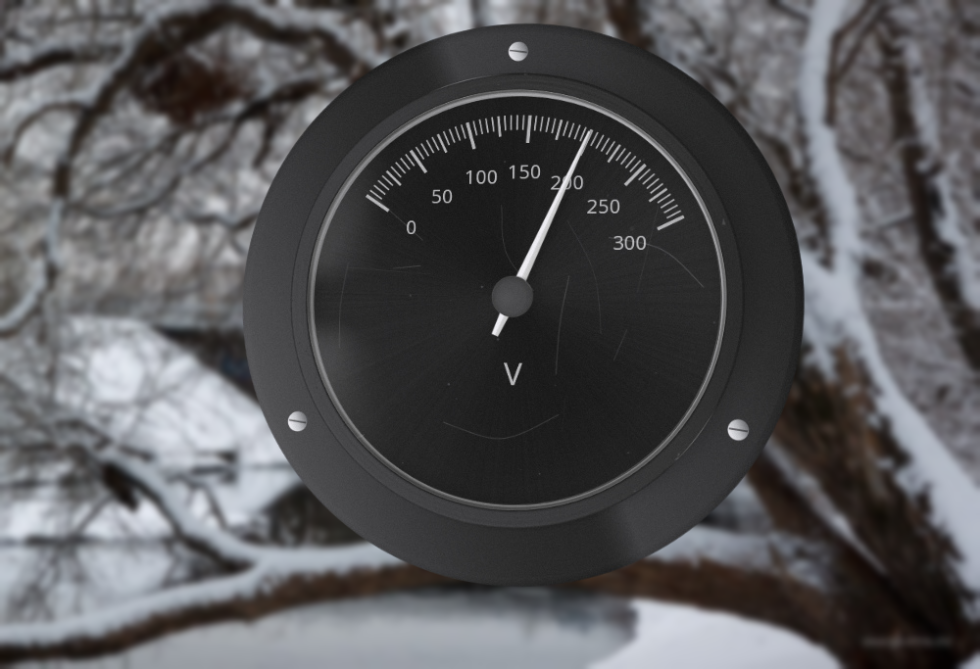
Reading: value=200 unit=V
